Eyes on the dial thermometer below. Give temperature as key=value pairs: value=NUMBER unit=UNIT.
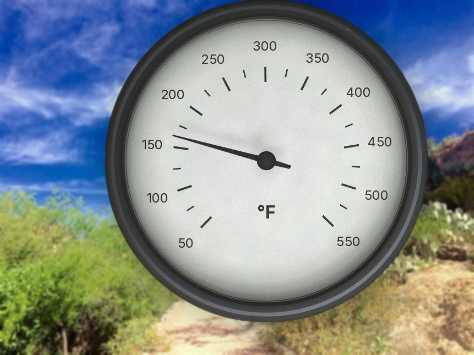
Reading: value=162.5 unit=°F
